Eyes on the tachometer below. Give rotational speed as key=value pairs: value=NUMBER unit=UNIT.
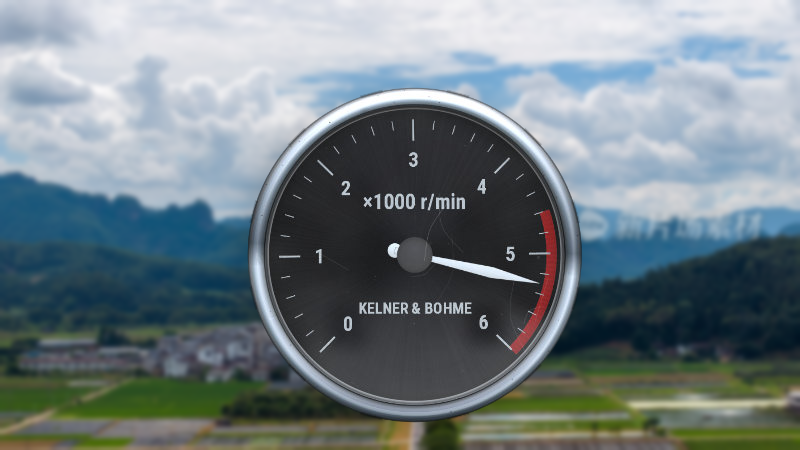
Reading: value=5300 unit=rpm
